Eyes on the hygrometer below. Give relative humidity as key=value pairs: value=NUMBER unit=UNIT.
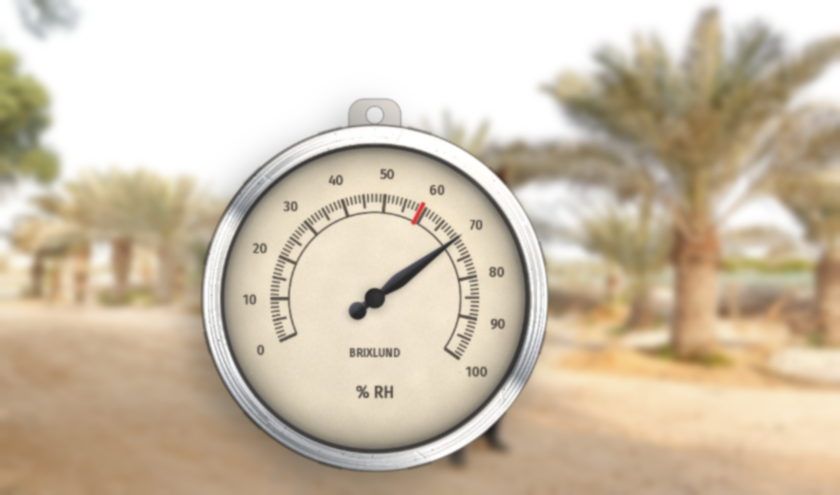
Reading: value=70 unit=%
